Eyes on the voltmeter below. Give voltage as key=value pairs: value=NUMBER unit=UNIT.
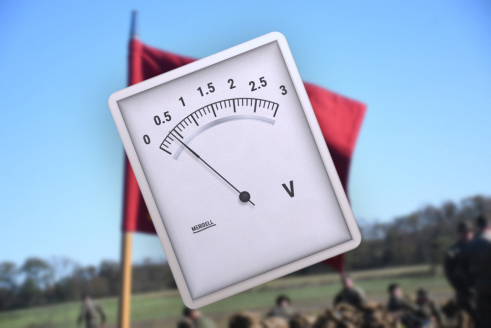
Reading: value=0.4 unit=V
